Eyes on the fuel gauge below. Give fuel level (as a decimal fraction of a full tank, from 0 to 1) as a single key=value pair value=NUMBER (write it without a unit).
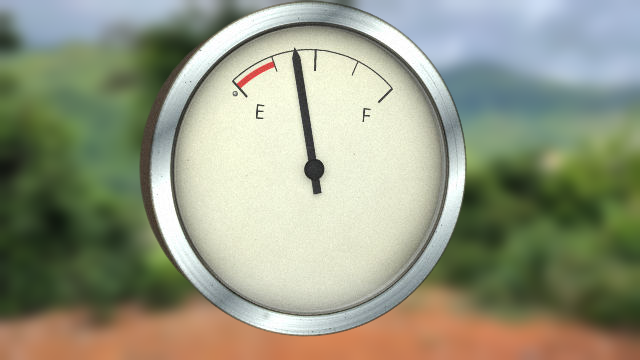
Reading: value=0.375
